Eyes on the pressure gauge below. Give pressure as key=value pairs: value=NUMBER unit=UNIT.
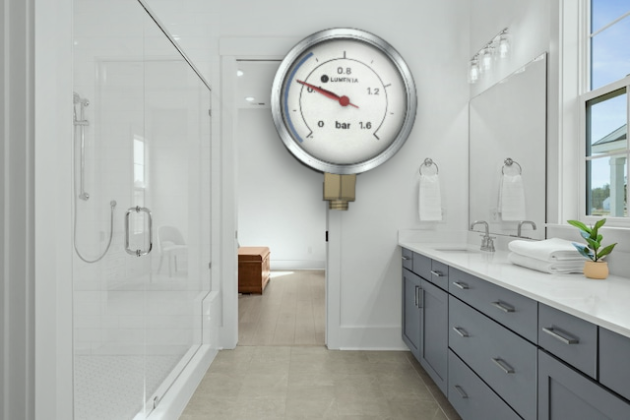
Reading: value=0.4 unit=bar
